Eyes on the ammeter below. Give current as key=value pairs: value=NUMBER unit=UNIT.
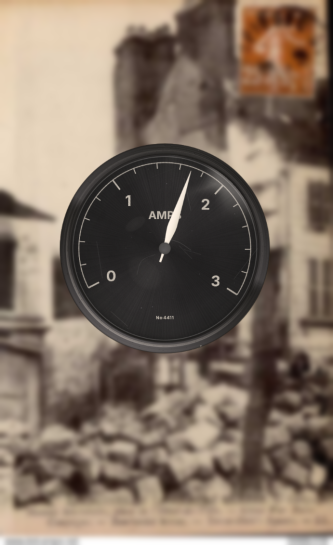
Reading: value=1.7 unit=A
